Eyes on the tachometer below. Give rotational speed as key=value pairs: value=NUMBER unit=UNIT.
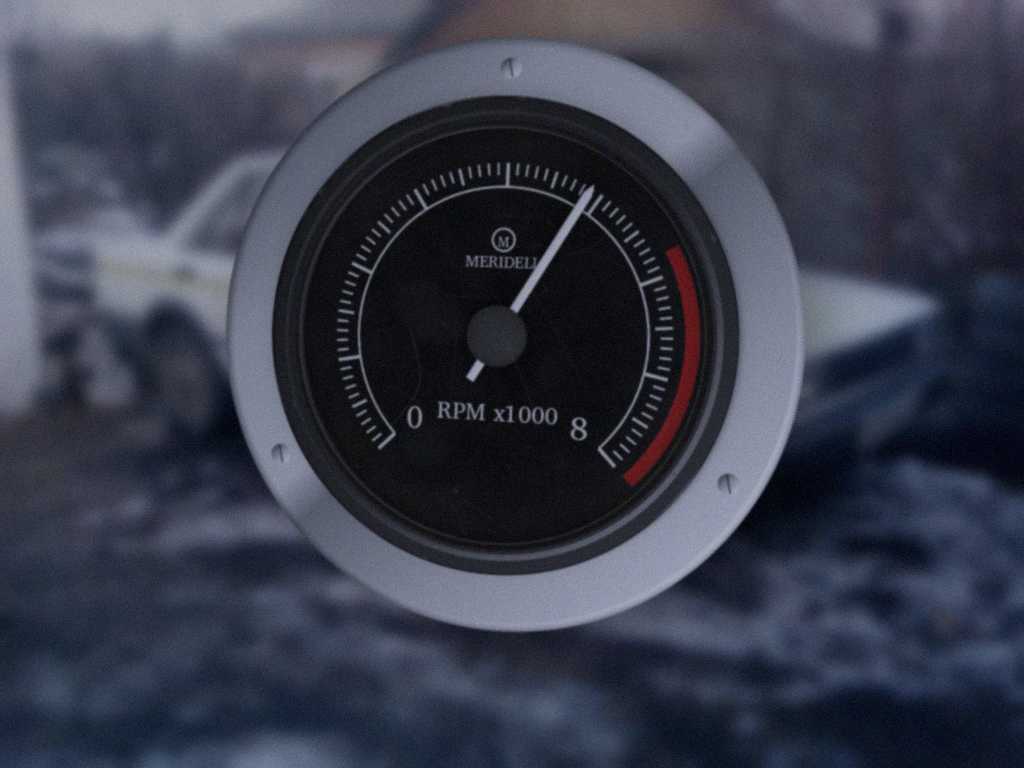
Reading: value=4900 unit=rpm
